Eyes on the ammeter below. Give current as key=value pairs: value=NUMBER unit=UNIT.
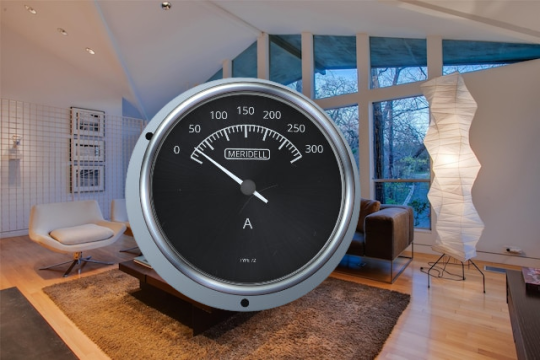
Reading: value=20 unit=A
